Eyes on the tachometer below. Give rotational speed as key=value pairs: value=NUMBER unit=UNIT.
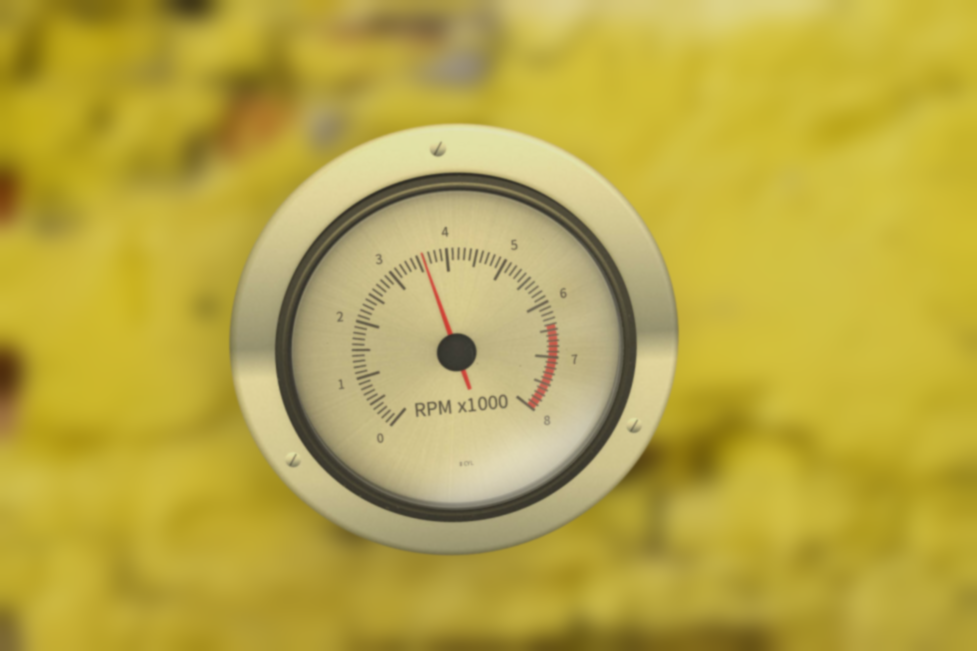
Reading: value=3600 unit=rpm
